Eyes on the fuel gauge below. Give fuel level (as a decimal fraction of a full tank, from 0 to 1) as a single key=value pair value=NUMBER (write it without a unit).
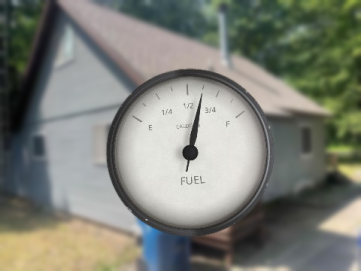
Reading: value=0.625
